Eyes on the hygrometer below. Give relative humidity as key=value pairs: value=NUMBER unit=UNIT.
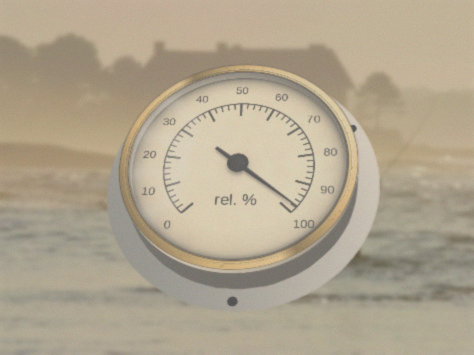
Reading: value=98 unit=%
